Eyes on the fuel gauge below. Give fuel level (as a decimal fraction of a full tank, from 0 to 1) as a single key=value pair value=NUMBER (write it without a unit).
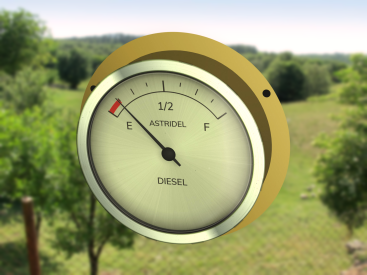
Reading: value=0.125
